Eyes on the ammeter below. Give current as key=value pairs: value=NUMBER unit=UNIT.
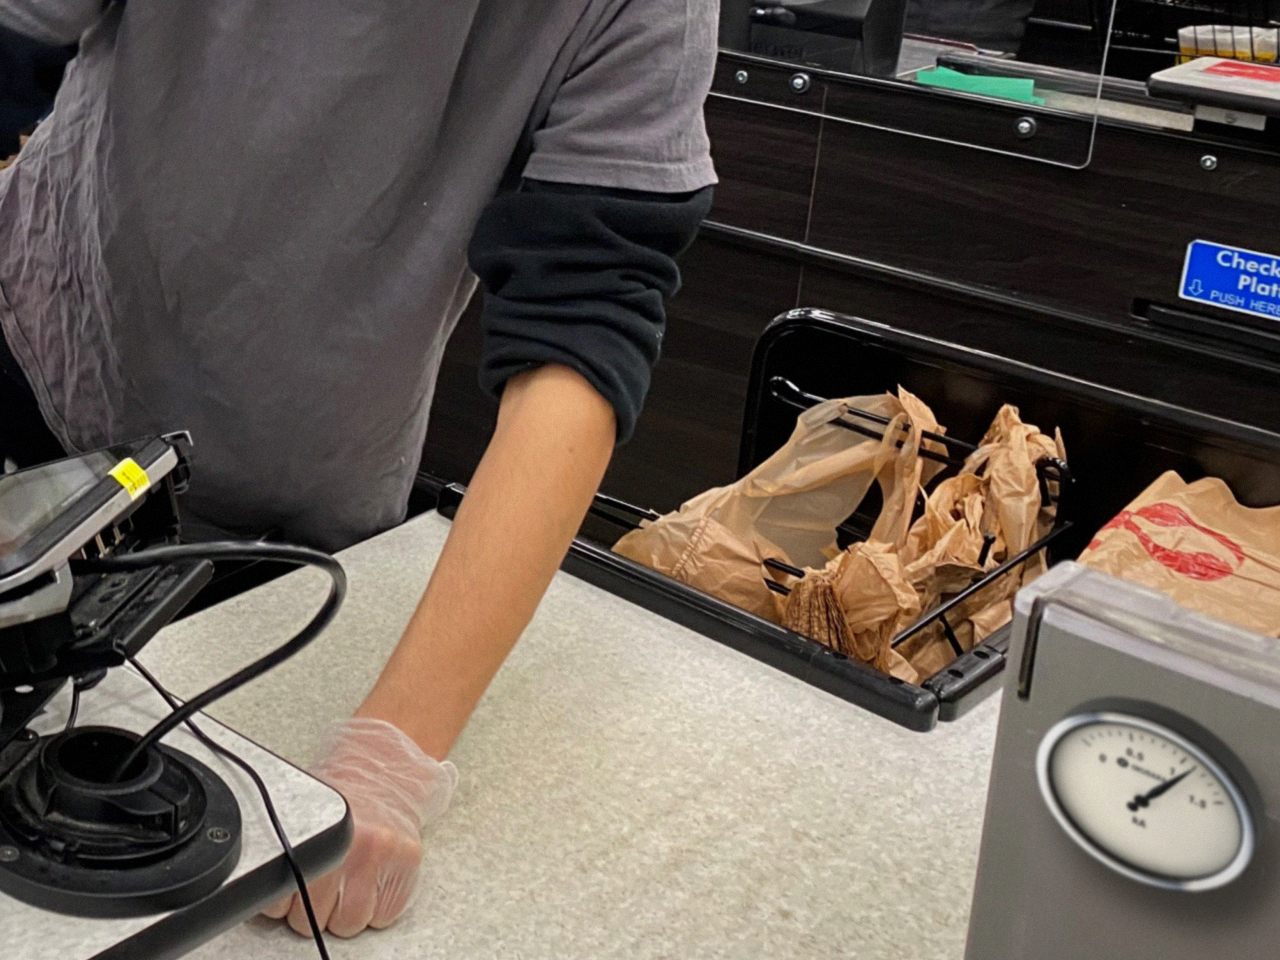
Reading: value=1.1 unit=kA
